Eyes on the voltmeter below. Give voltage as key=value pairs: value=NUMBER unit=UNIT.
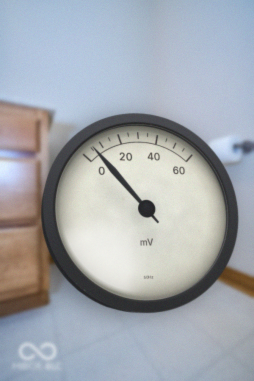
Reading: value=5 unit=mV
